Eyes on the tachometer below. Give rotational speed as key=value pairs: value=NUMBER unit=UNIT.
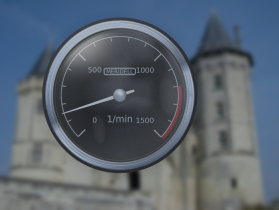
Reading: value=150 unit=rpm
